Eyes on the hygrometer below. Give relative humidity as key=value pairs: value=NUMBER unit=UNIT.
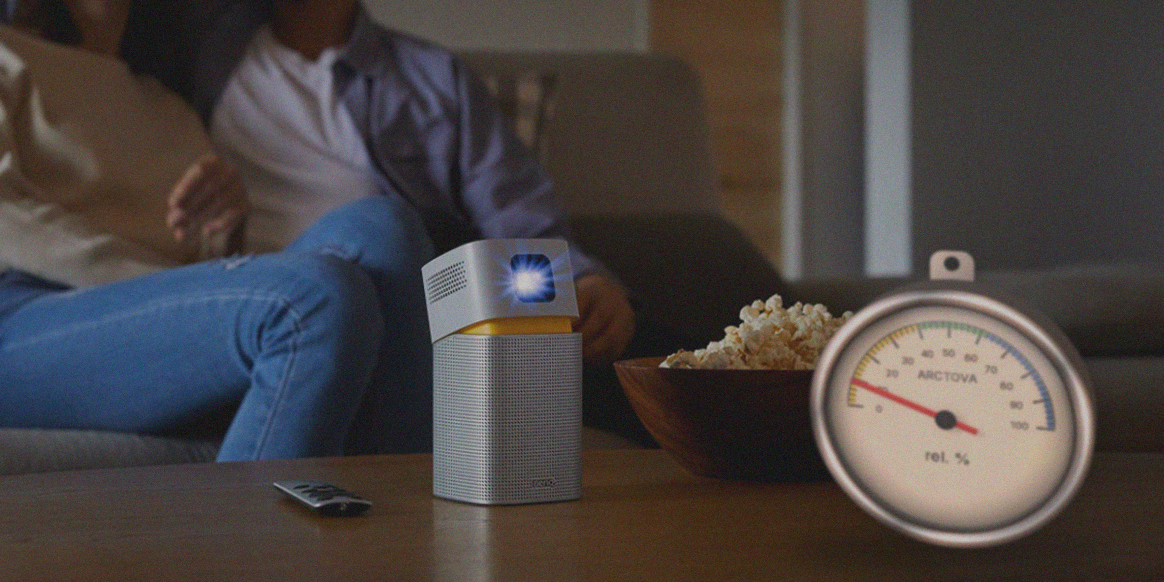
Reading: value=10 unit=%
